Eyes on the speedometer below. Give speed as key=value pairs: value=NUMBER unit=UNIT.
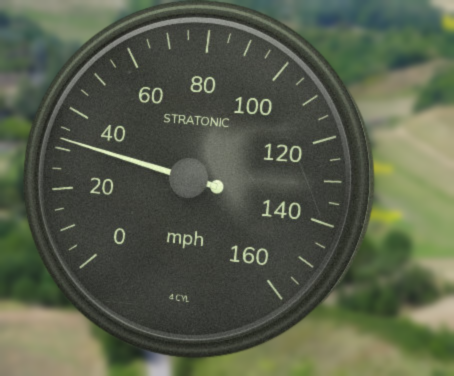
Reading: value=32.5 unit=mph
